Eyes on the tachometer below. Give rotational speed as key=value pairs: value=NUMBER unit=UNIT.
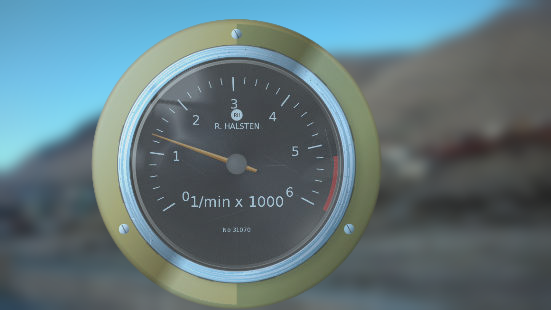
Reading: value=1300 unit=rpm
